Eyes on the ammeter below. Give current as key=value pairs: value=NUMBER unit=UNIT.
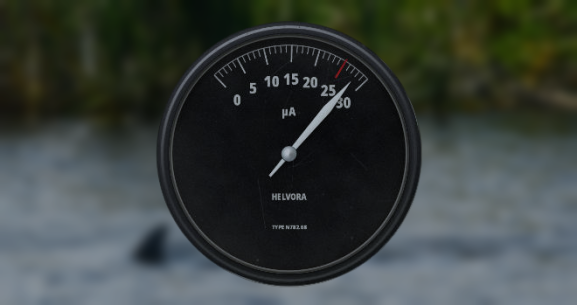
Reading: value=28 unit=µA
